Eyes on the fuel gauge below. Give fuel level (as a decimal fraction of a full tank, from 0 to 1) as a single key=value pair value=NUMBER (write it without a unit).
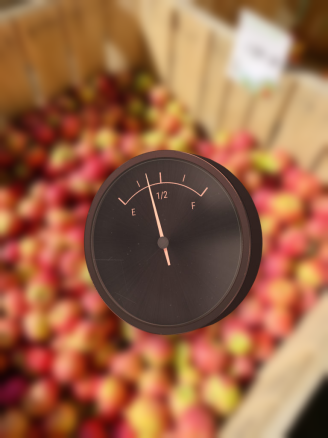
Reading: value=0.375
